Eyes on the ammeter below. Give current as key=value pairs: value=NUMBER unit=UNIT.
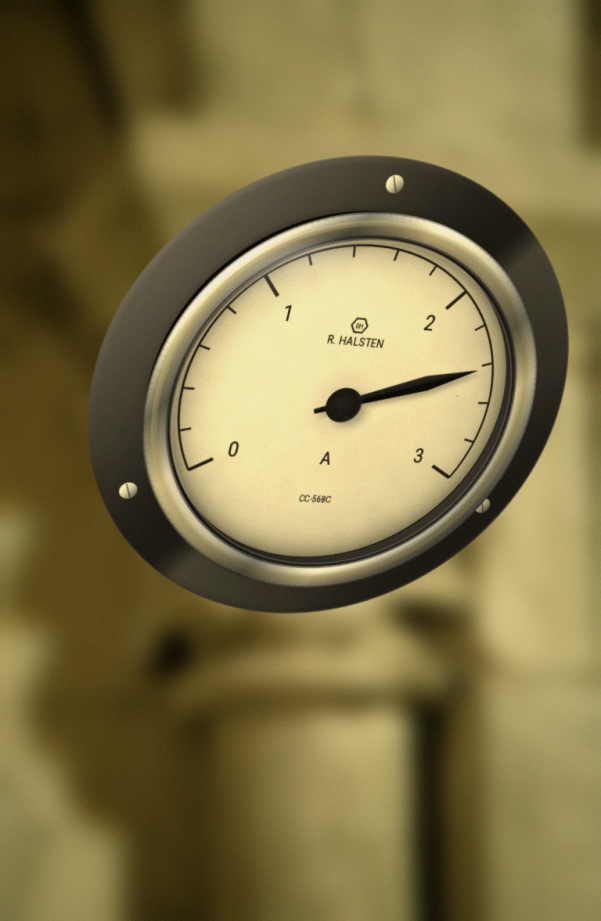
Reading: value=2.4 unit=A
